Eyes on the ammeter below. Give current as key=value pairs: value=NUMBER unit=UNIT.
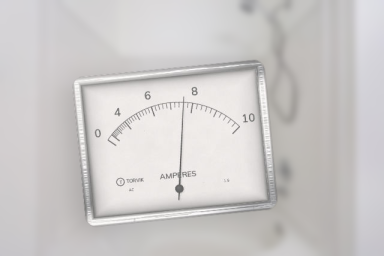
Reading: value=7.6 unit=A
